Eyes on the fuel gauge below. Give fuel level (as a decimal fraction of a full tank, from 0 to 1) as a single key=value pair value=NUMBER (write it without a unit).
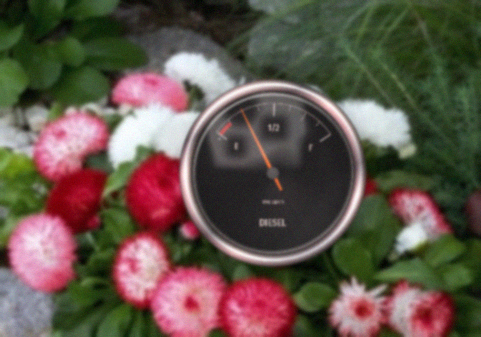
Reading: value=0.25
